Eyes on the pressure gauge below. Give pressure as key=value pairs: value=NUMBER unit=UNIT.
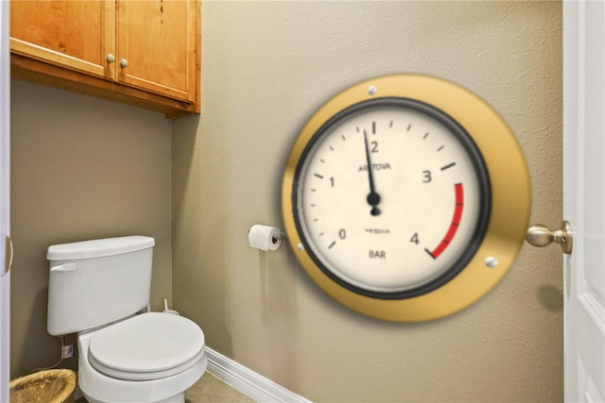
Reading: value=1.9 unit=bar
